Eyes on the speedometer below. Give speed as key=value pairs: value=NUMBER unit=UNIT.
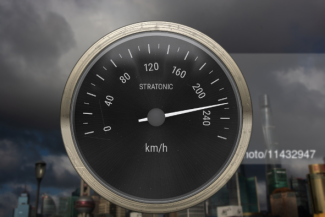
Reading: value=225 unit=km/h
